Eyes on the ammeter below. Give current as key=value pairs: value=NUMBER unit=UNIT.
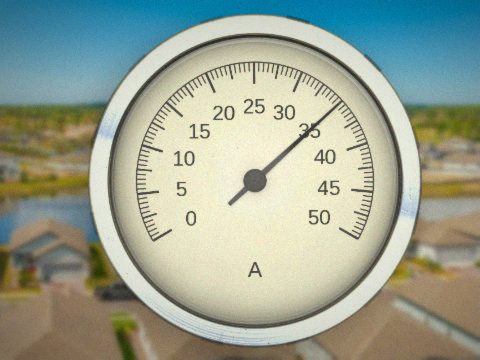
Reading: value=35 unit=A
